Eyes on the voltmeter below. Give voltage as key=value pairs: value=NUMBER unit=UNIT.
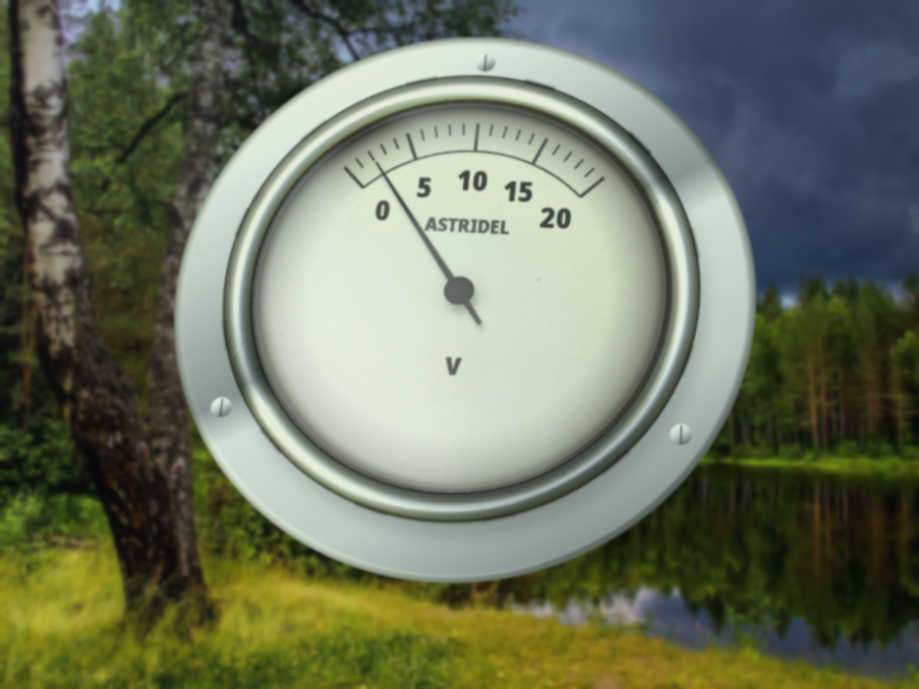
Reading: value=2 unit=V
